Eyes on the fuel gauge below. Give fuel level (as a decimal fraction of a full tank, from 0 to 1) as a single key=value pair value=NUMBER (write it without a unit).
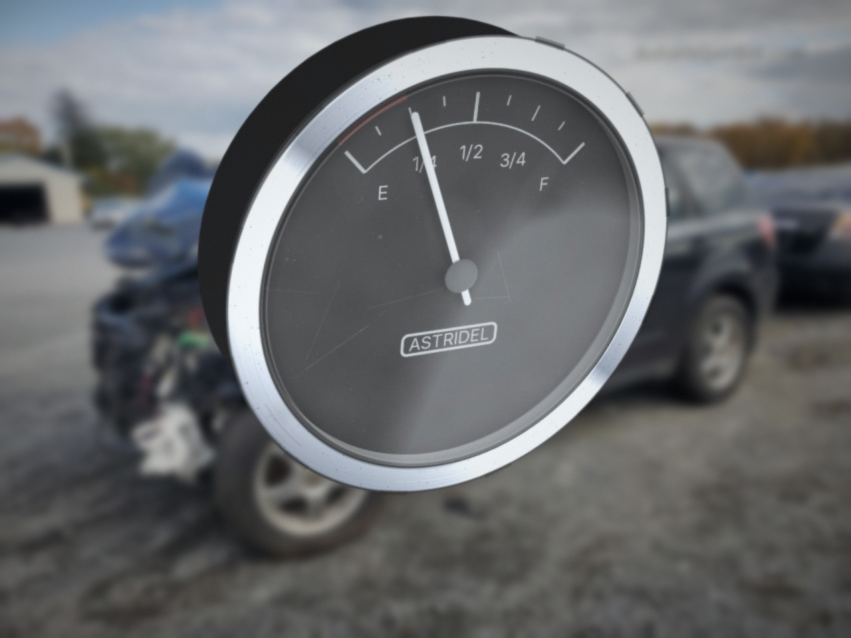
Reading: value=0.25
